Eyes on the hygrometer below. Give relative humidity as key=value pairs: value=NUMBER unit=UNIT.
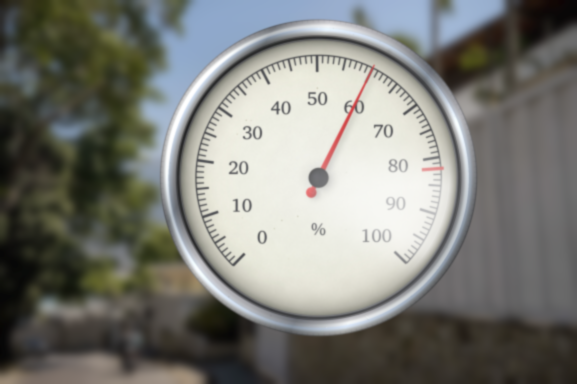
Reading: value=60 unit=%
